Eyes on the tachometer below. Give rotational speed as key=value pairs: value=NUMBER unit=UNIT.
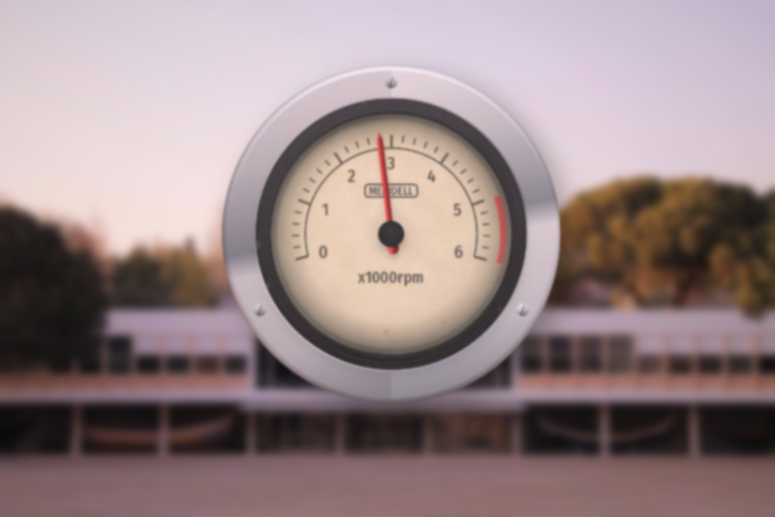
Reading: value=2800 unit=rpm
